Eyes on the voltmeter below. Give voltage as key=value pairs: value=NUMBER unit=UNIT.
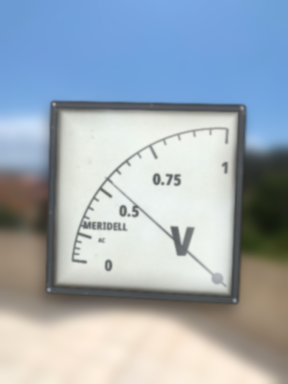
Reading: value=0.55 unit=V
